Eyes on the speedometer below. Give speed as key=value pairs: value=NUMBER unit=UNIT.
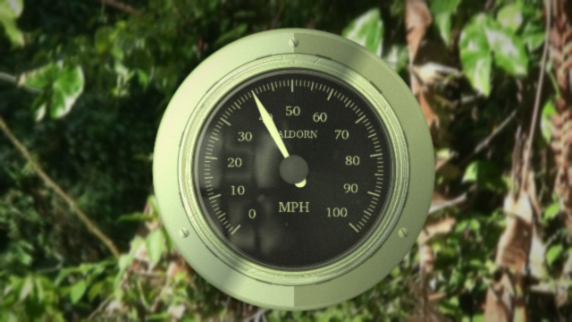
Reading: value=40 unit=mph
